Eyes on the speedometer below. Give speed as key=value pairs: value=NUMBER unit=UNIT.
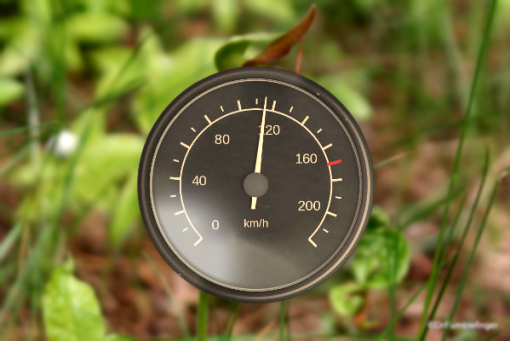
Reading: value=115 unit=km/h
